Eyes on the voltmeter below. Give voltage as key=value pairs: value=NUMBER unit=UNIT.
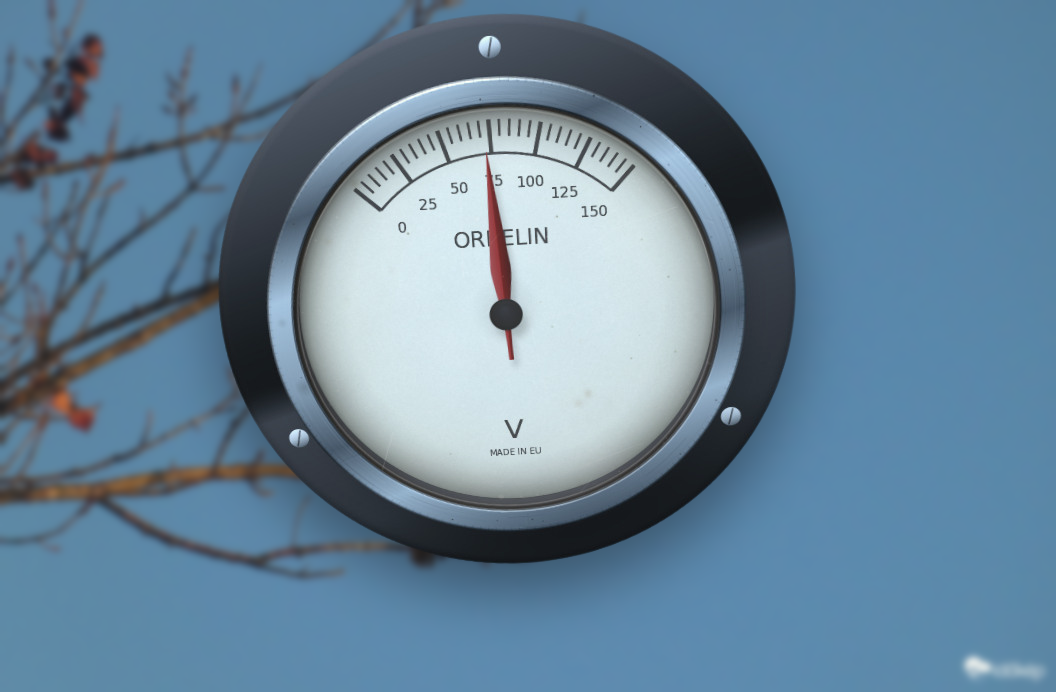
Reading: value=72.5 unit=V
